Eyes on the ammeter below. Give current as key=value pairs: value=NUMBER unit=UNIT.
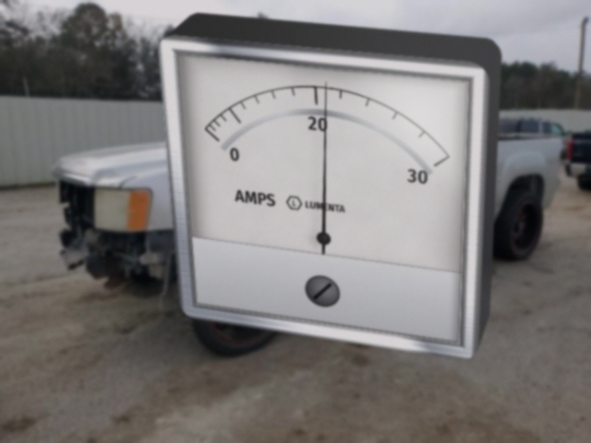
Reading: value=21 unit=A
